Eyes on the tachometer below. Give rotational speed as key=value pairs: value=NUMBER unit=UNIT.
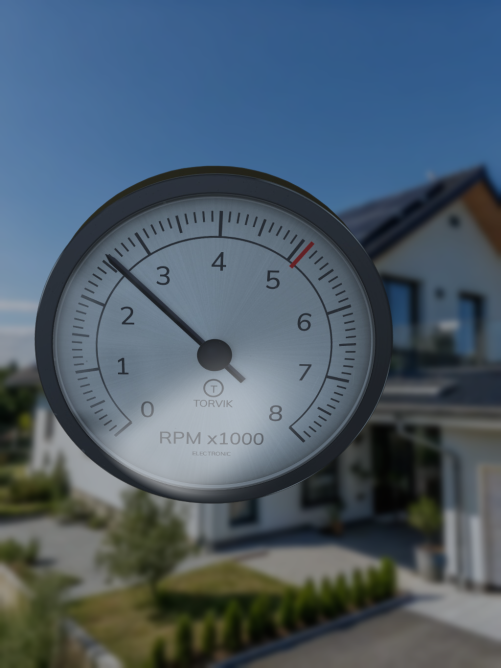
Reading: value=2600 unit=rpm
